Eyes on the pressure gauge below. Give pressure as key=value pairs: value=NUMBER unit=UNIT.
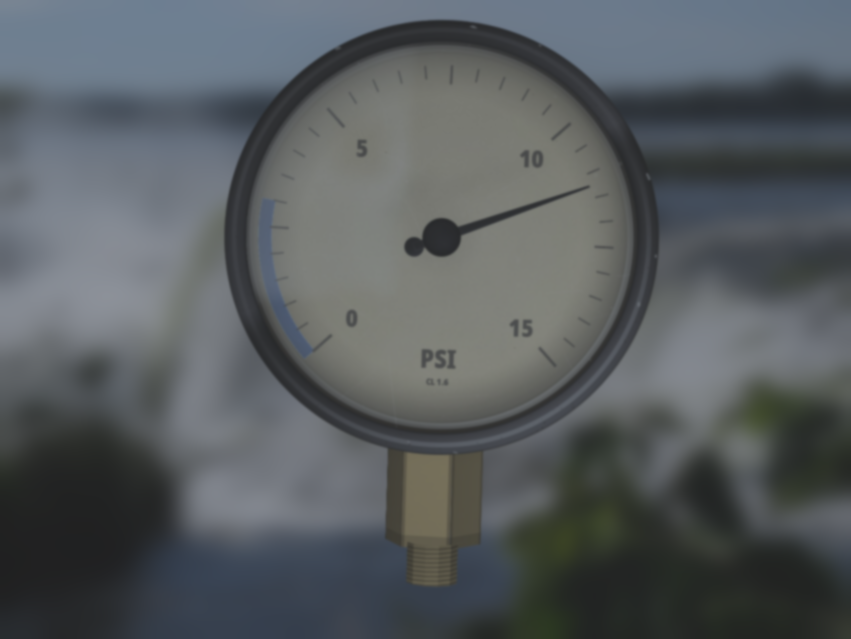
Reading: value=11.25 unit=psi
